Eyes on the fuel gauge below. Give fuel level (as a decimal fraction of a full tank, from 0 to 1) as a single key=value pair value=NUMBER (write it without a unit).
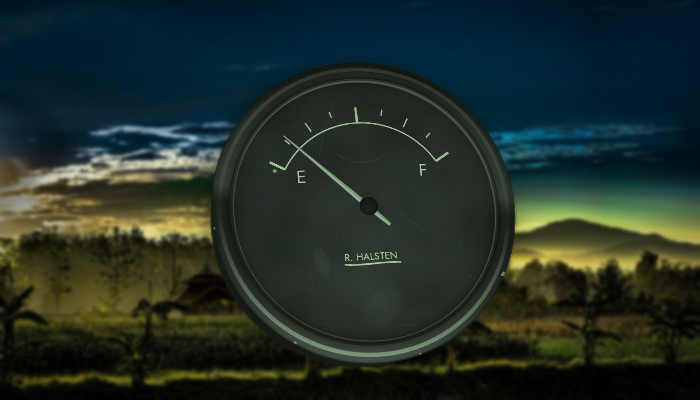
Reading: value=0.125
